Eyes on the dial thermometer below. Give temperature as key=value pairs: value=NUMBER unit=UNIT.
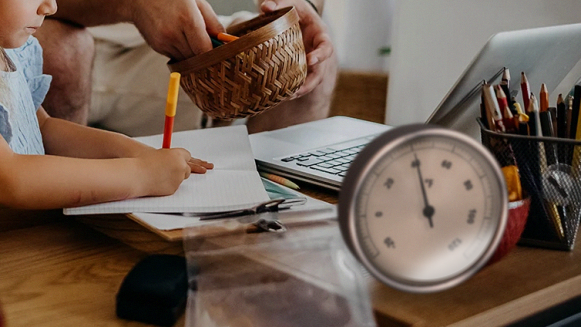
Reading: value=40 unit=°F
